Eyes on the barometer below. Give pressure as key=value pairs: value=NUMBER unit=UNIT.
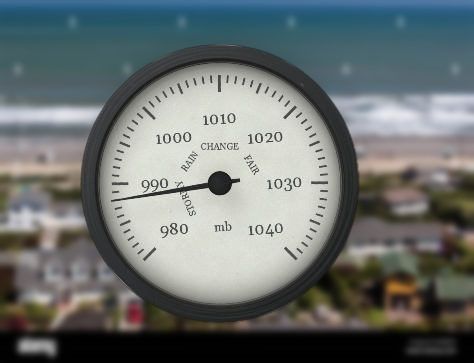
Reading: value=988 unit=mbar
